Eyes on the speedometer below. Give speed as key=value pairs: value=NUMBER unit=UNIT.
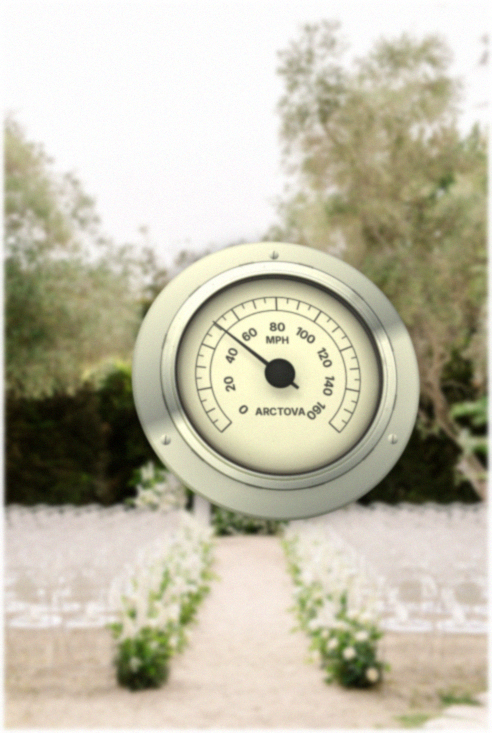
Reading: value=50 unit=mph
